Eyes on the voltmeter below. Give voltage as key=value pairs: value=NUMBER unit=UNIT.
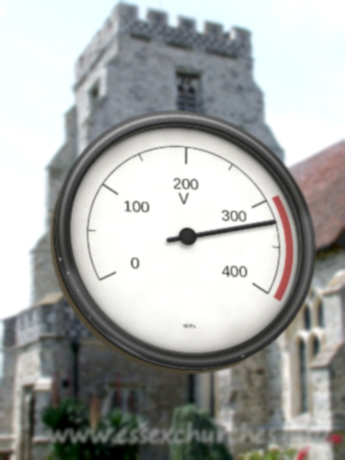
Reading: value=325 unit=V
